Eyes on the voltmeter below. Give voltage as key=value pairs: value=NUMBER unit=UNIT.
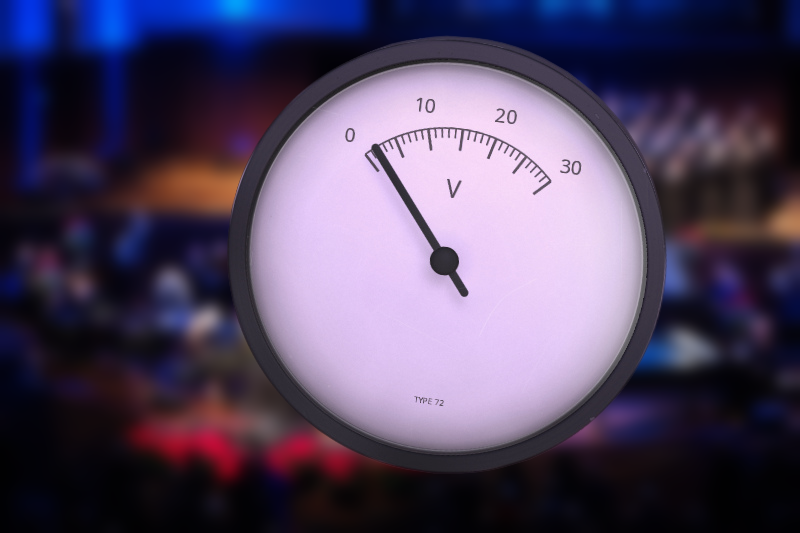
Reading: value=2 unit=V
